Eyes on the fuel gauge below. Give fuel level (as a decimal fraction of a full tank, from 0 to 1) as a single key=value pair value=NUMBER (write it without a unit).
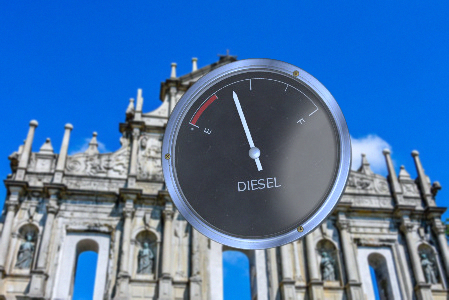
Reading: value=0.375
